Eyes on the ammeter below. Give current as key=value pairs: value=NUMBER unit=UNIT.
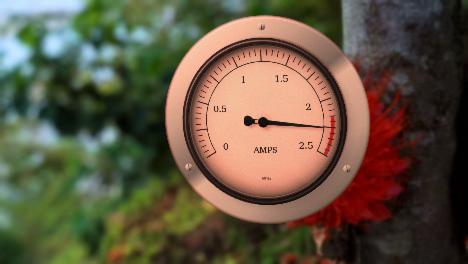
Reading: value=2.25 unit=A
